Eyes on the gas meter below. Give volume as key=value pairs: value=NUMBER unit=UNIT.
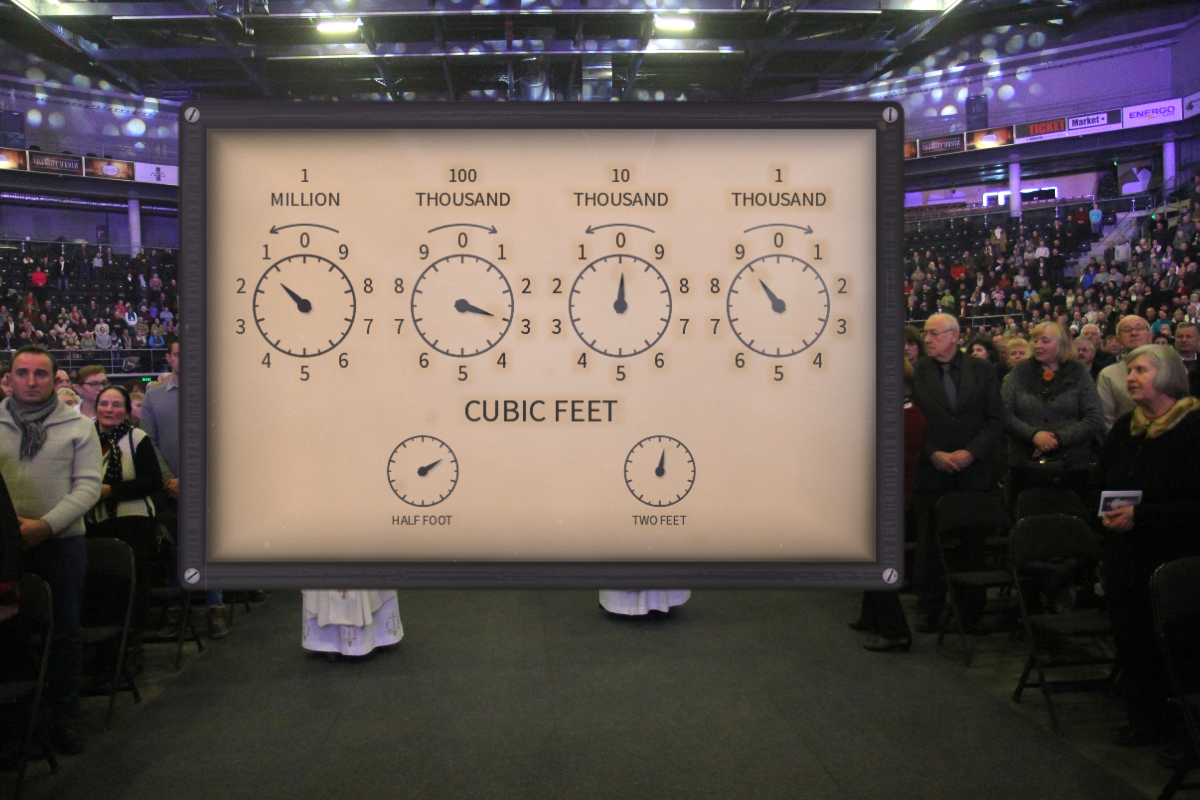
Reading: value=129900 unit=ft³
